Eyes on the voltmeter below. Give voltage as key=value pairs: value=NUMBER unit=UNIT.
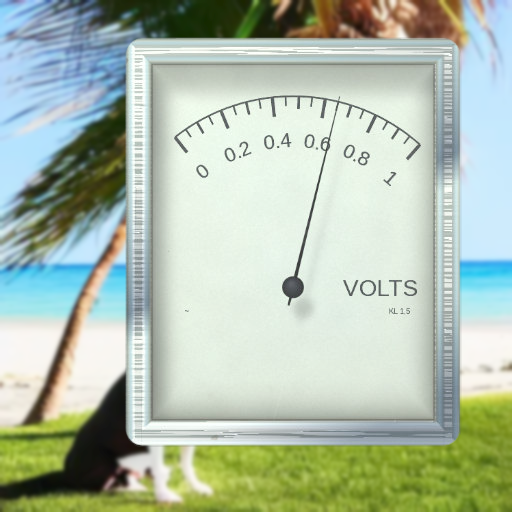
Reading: value=0.65 unit=V
